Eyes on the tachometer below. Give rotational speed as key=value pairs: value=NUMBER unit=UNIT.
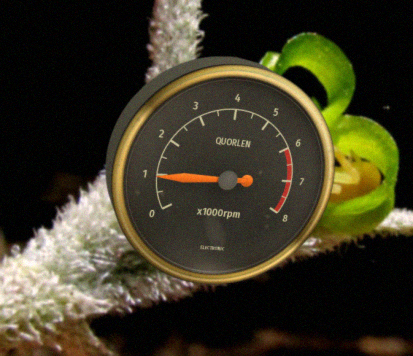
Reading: value=1000 unit=rpm
